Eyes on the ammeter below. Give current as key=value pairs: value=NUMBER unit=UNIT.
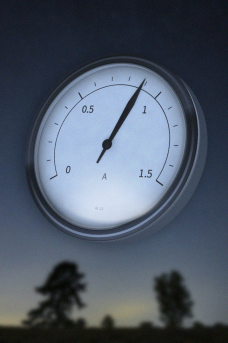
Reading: value=0.9 unit=A
